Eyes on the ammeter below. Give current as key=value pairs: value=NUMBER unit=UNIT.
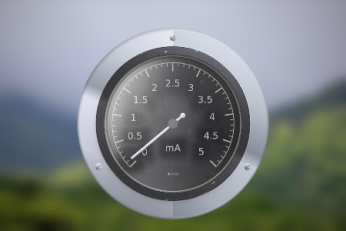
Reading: value=0.1 unit=mA
